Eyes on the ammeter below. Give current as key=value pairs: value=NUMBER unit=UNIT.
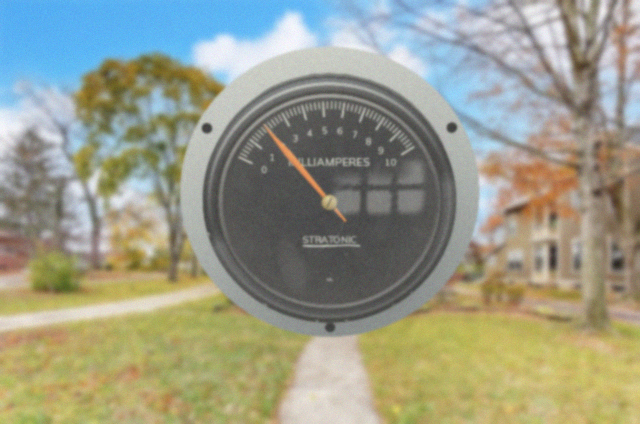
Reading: value=2 unit=mA
